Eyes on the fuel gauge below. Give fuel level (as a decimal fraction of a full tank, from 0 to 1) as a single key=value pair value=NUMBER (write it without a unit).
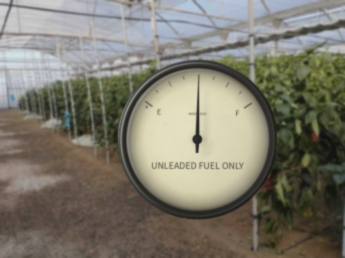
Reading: value=0.5
